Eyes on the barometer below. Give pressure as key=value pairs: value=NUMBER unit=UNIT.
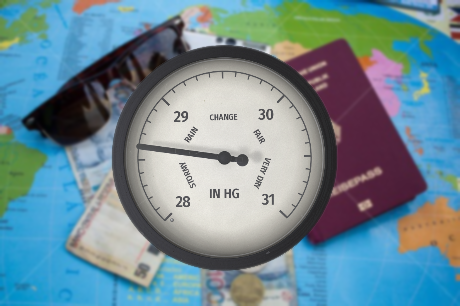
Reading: value=28.6 unit=inHg
